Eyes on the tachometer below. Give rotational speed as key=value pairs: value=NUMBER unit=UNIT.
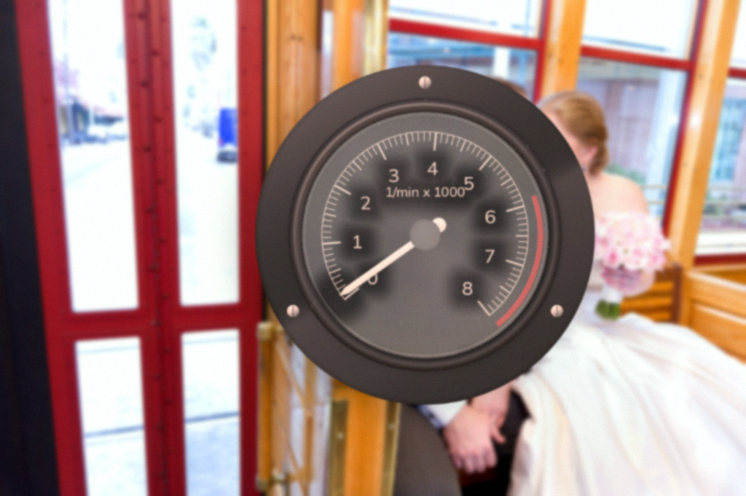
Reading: value=100 unit=rpm
